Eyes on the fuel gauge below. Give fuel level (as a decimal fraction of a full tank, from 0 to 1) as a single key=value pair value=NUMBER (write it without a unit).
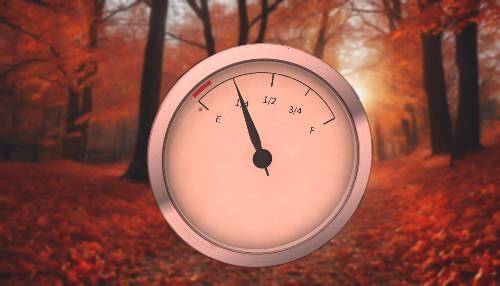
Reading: value=0.25
